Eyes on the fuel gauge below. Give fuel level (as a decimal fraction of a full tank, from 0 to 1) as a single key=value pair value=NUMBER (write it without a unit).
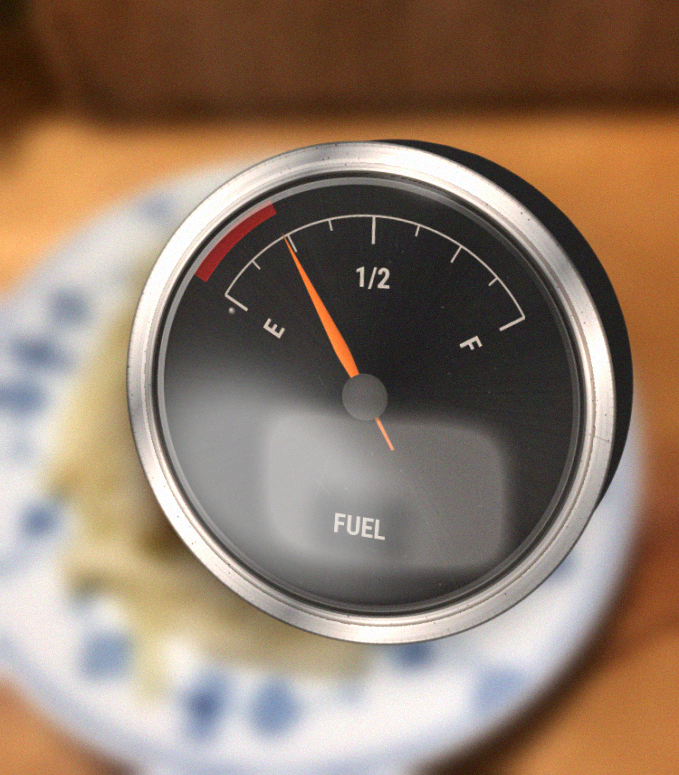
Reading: value=0.25
